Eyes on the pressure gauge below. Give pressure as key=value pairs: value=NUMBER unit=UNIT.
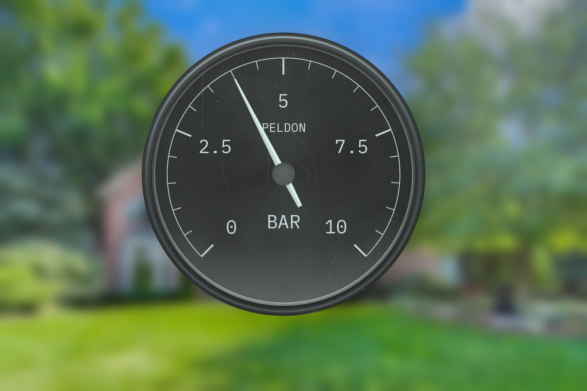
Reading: value=4 unit=bar
